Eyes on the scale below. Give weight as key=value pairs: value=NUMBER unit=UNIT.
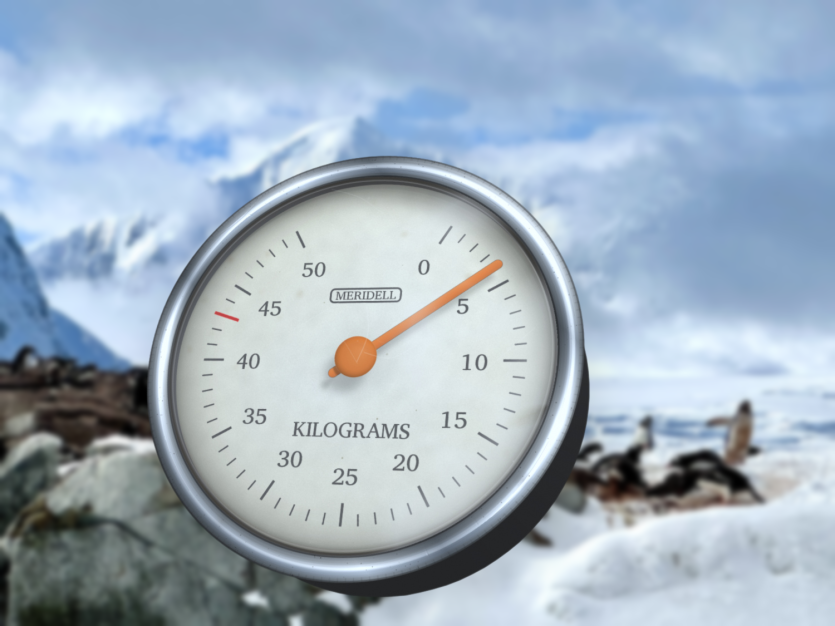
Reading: value=4 unit=kg
